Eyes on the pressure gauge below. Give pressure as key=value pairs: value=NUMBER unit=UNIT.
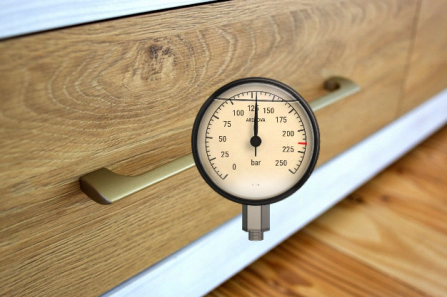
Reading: value=130 unit=bar
